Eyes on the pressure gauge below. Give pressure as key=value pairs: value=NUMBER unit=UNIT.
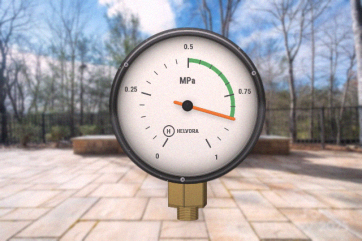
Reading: value=0.85 unit=MPa
